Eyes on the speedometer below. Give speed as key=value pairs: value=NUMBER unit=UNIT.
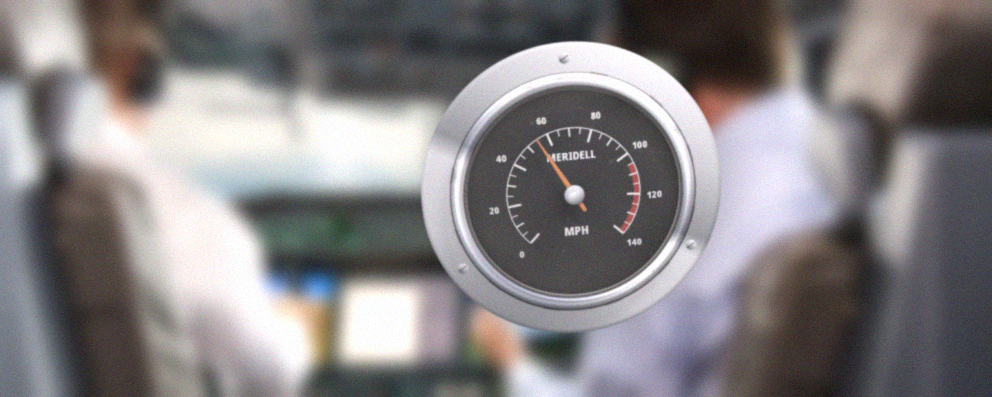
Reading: value=55 unit=mph
